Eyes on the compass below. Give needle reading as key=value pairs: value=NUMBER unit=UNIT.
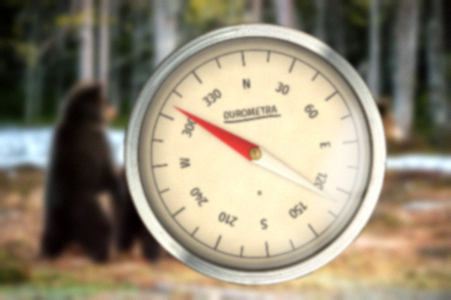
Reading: value=307.5 unit=°
